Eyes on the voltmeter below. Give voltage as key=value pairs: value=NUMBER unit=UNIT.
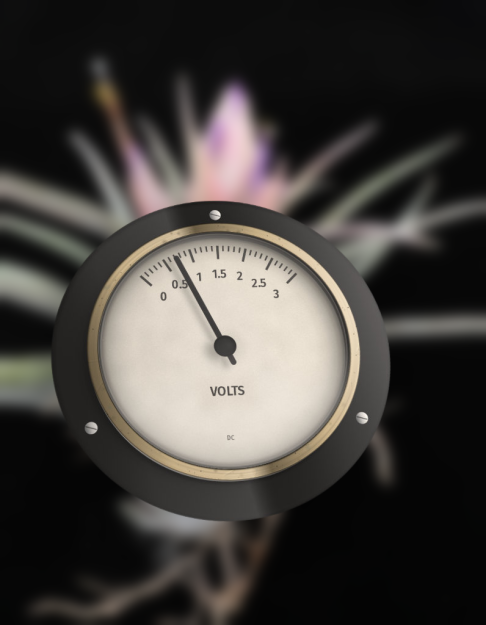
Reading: value=0.7 unit=V
